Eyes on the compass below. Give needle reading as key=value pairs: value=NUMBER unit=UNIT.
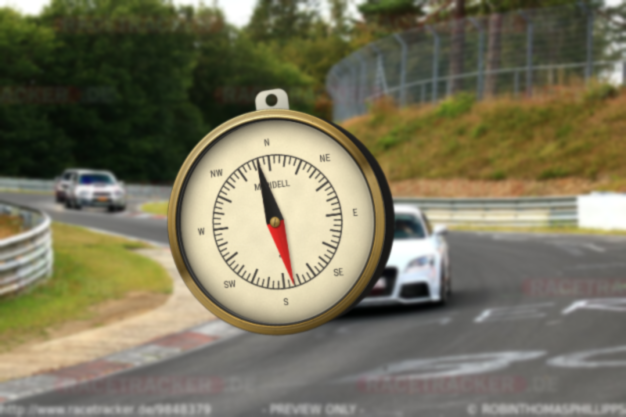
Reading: value=170 unit=°
